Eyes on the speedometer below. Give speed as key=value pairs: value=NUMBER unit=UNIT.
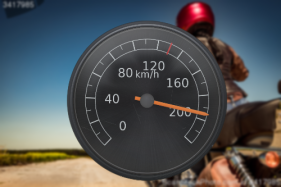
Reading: value=195 unit=km/h
